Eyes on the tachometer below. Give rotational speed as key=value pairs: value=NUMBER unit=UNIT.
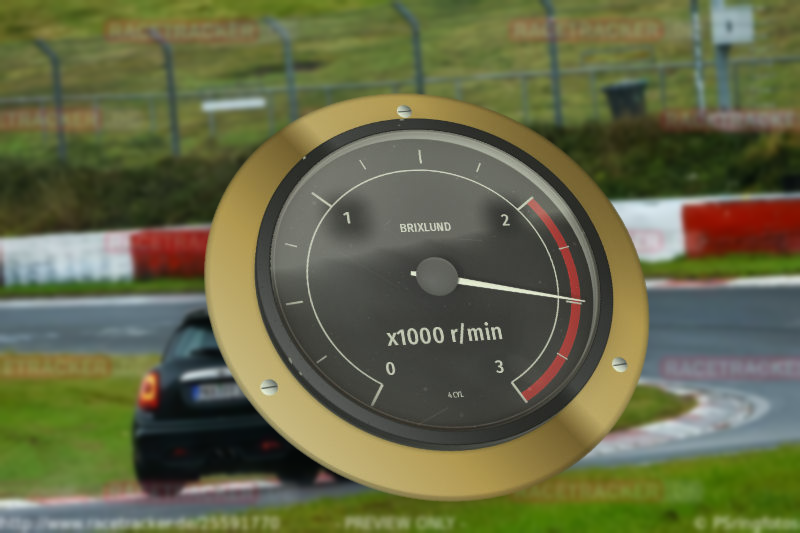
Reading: value=2500 unit=rpm
